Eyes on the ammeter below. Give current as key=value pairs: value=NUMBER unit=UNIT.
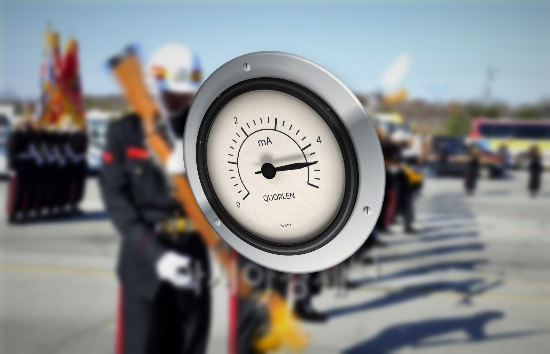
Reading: value=4.4 unit=mA
